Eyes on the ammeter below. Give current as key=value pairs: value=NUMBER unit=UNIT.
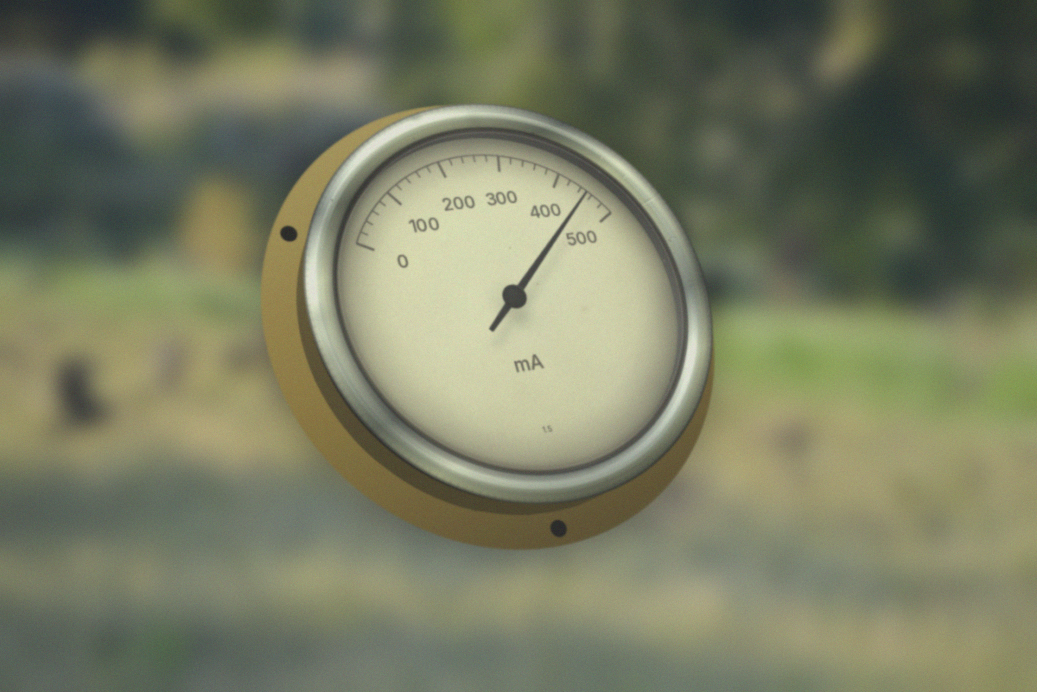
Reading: value=450 unit=mA
